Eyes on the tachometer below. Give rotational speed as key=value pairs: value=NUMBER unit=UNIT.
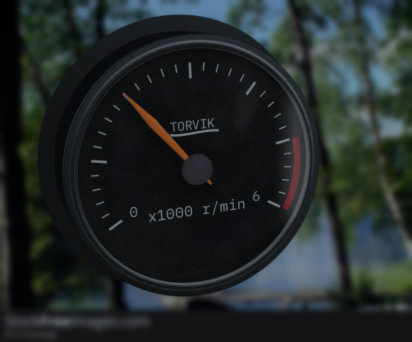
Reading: value=2000 unit=rpm
